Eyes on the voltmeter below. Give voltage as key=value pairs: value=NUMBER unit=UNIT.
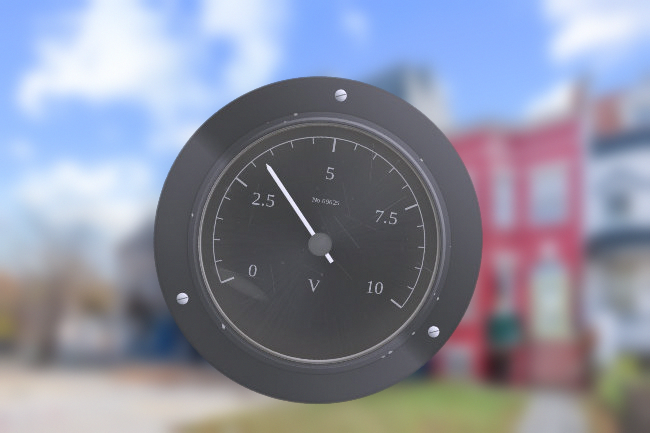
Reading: value=3.25 unit=V
